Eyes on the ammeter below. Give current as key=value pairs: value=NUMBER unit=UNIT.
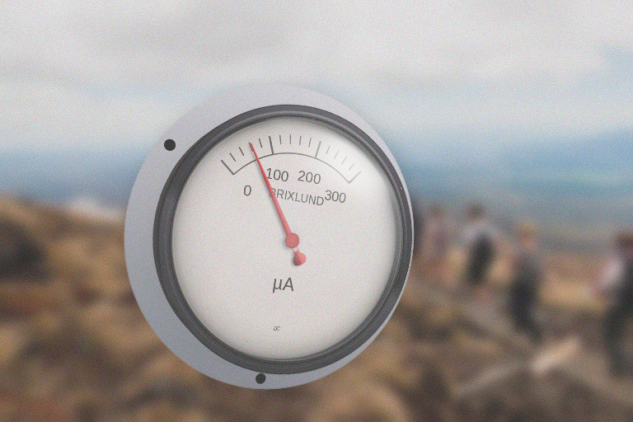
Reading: value=60 unit=µA
